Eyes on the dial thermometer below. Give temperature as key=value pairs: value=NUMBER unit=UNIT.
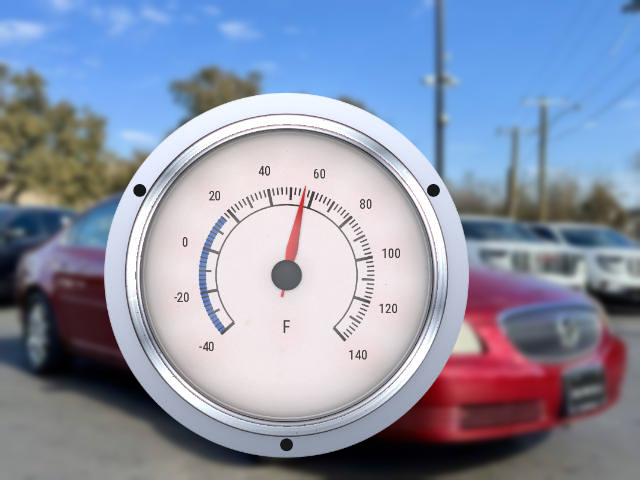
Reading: value=56 unit=°F
